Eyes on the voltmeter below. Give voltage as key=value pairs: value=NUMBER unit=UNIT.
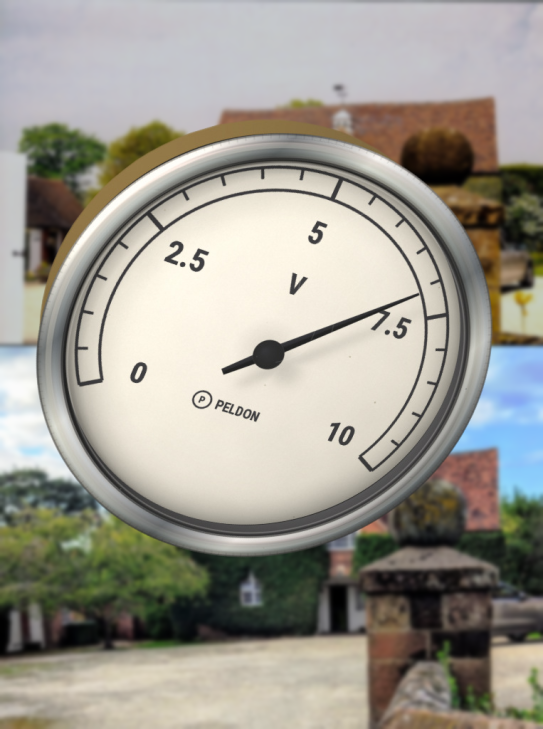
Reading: value=7 unit=V
